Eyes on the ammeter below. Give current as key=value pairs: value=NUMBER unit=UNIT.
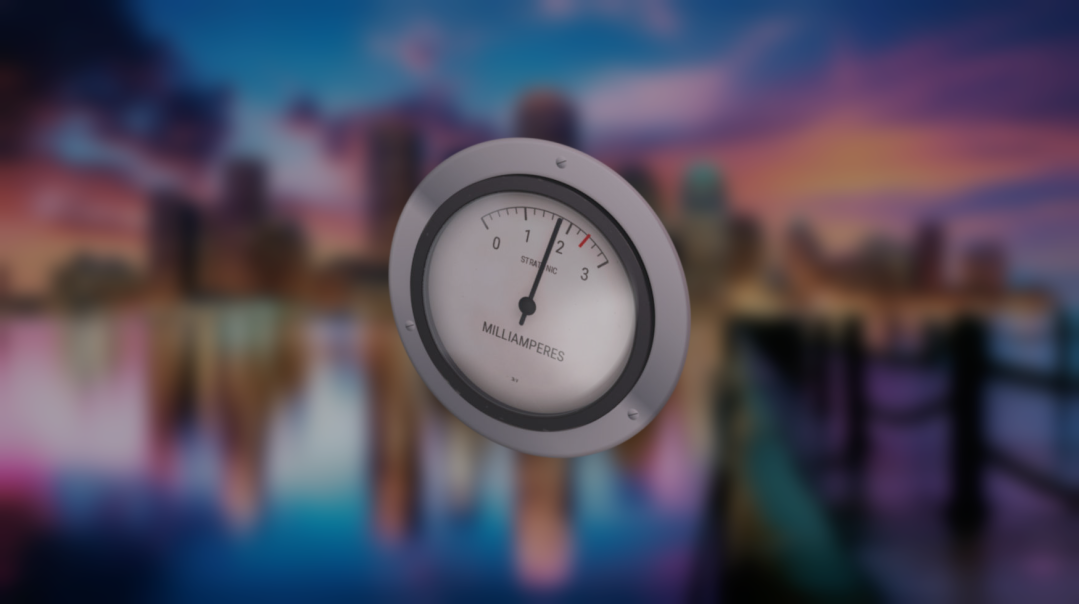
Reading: value=1.8 unit=mA
